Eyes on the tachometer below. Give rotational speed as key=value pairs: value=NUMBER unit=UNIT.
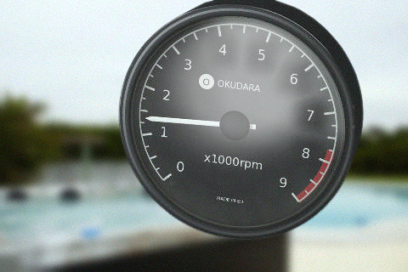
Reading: value=1375 unit=rpm
